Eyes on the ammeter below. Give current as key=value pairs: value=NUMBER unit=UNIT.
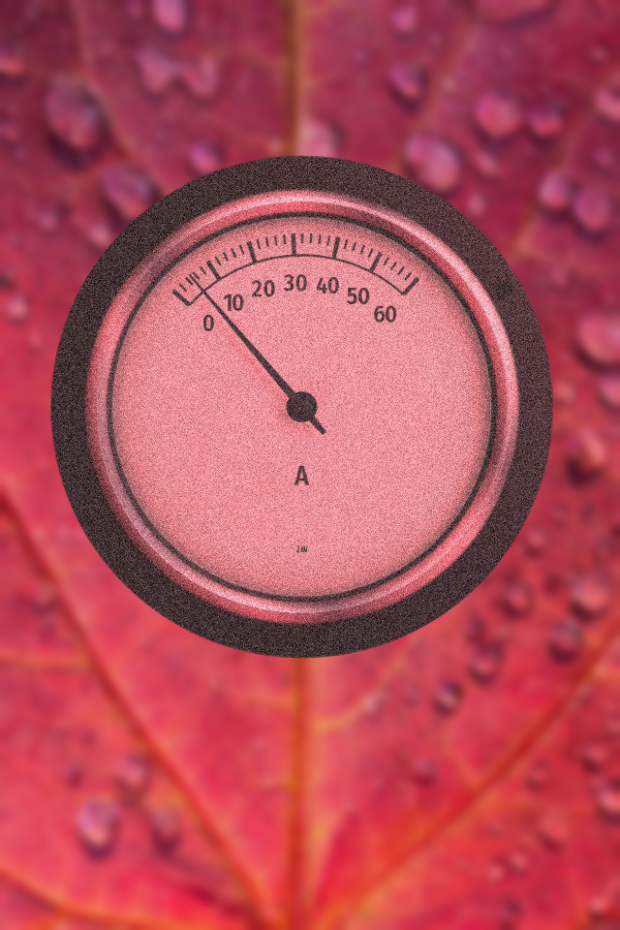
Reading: value=5 unit=A
